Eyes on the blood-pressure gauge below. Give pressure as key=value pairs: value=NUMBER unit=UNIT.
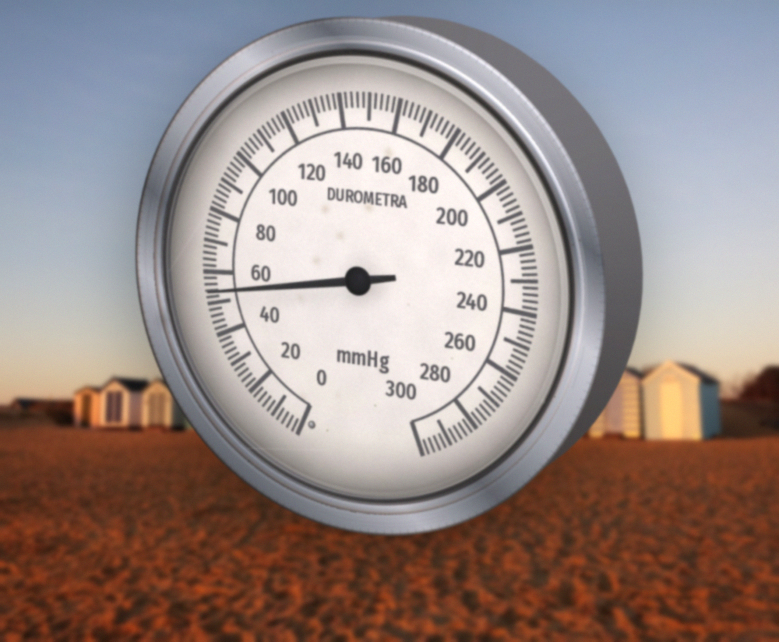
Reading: value=54 unit=mmHg
